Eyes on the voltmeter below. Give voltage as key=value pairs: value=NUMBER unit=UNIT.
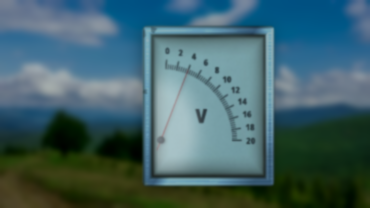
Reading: value=4 unit=V
